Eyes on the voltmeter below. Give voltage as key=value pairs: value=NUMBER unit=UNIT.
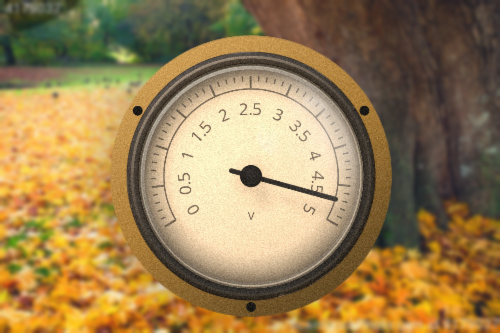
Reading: value=4.7 unit=V
